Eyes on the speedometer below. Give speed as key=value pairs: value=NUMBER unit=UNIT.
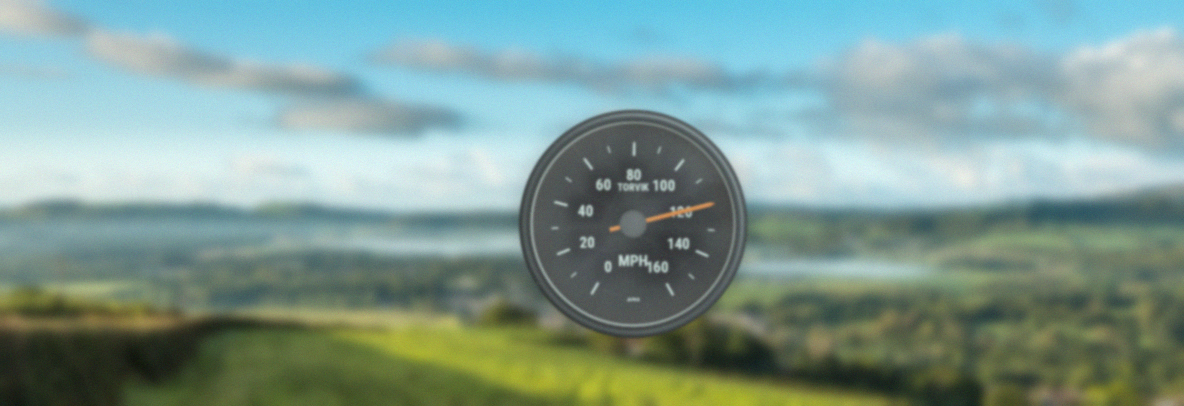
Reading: value=120 unit=mph
